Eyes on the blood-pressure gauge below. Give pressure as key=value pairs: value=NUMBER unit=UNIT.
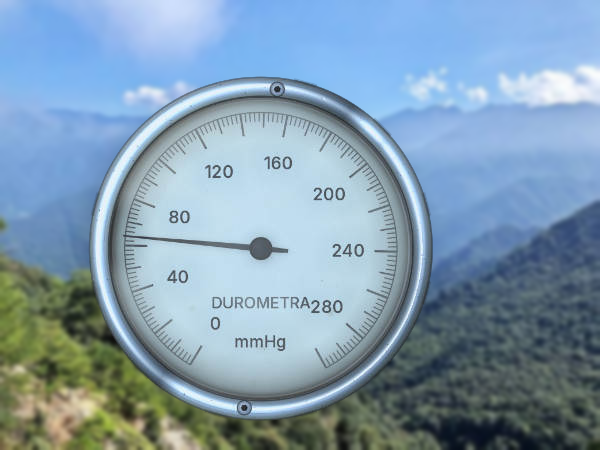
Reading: value=64 unit=mmHg
